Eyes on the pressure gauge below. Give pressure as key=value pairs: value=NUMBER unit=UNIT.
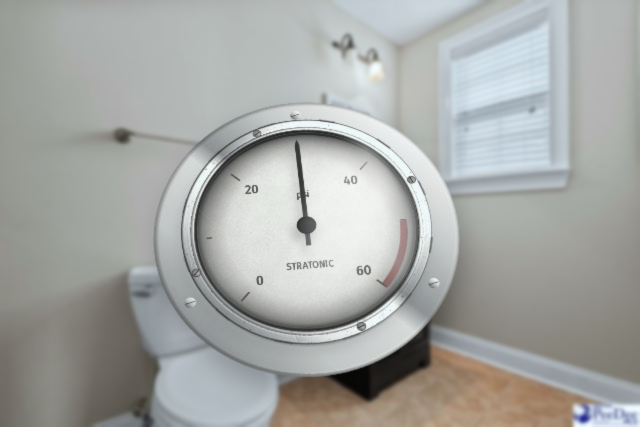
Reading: value=30 unit=psi
